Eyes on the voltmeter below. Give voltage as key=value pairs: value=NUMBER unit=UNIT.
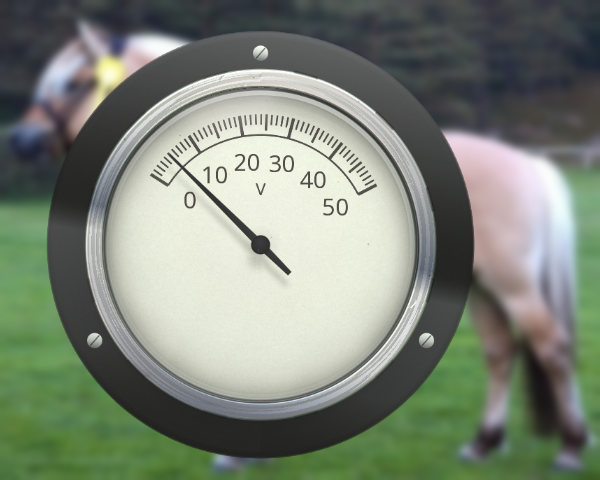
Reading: value=5 unit=V
